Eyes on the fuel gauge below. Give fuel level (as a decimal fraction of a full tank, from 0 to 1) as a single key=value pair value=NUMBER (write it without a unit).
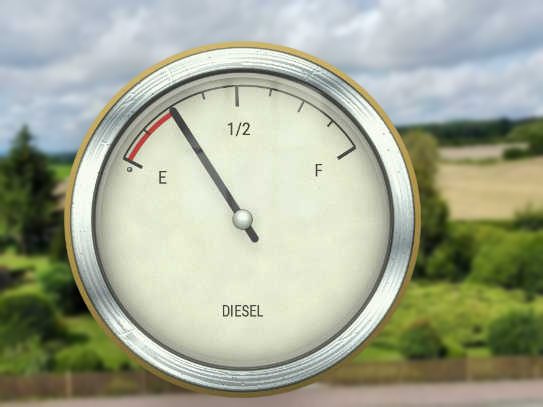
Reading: value=0.25
